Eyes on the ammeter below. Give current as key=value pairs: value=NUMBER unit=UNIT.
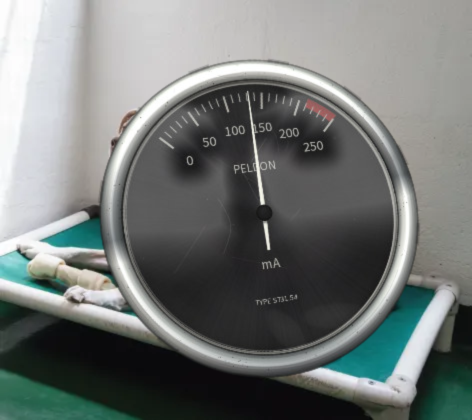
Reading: value=130 unit=mA
